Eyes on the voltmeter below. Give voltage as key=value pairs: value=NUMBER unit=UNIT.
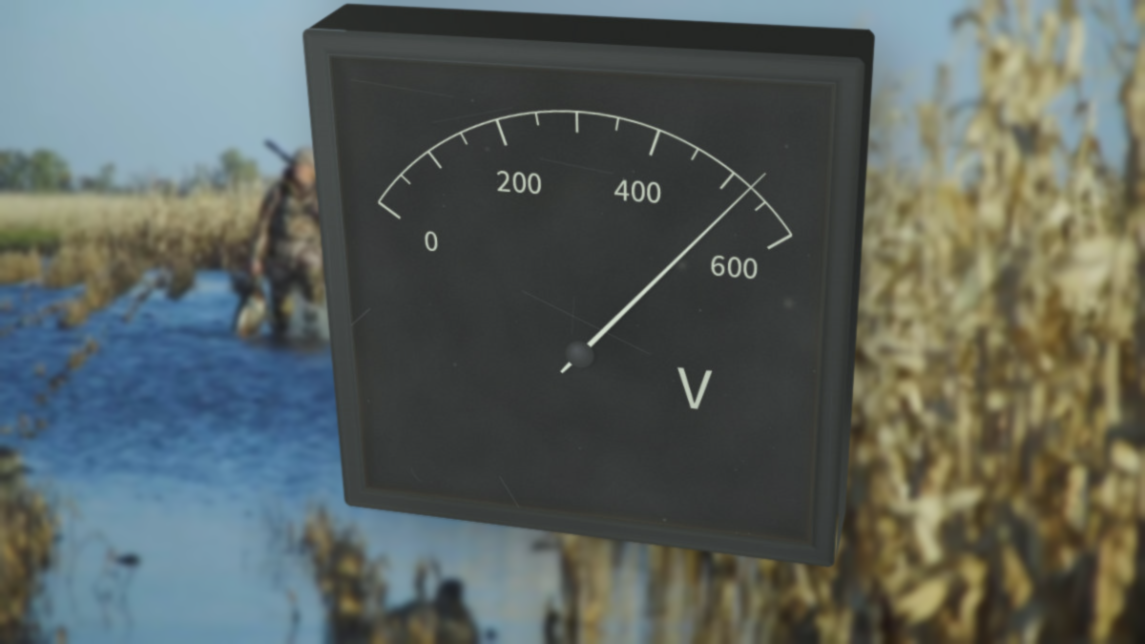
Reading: value=525 unit=V
